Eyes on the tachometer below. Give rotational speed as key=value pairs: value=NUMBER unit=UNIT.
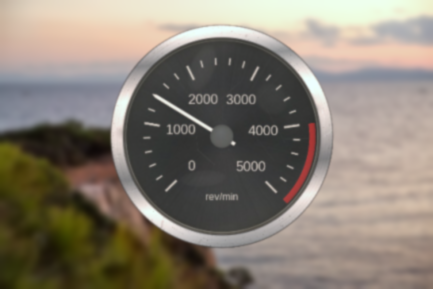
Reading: value=1400 unit=rpm
